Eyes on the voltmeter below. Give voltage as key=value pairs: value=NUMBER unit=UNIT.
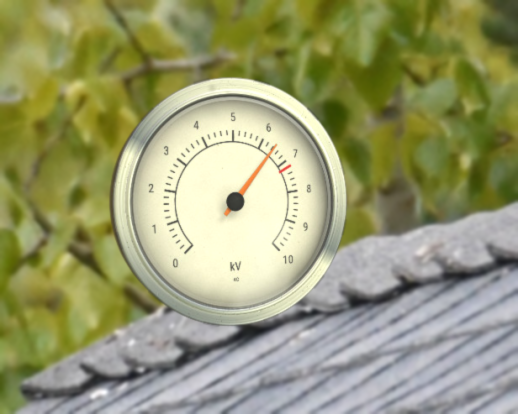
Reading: value=6.4 unit=kV
